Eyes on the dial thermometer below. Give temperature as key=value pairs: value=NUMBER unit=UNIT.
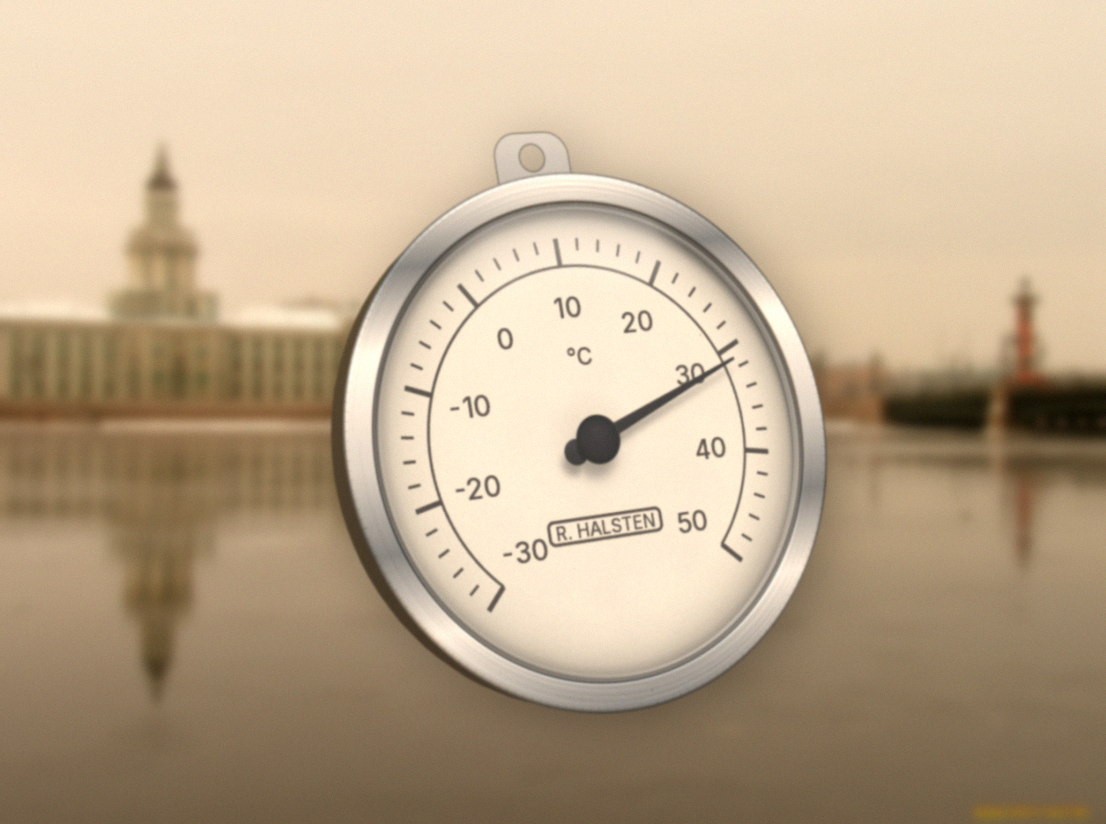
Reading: value=31 unit=°C
